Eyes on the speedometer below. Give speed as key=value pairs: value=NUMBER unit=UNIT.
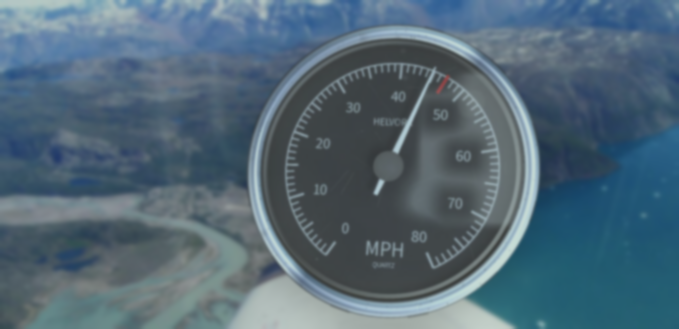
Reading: value=45 unit=mph
